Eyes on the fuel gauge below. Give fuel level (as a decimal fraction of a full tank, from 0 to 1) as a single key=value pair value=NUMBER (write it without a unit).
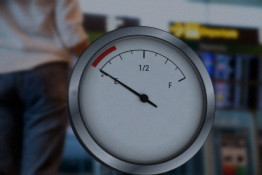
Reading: value=0
